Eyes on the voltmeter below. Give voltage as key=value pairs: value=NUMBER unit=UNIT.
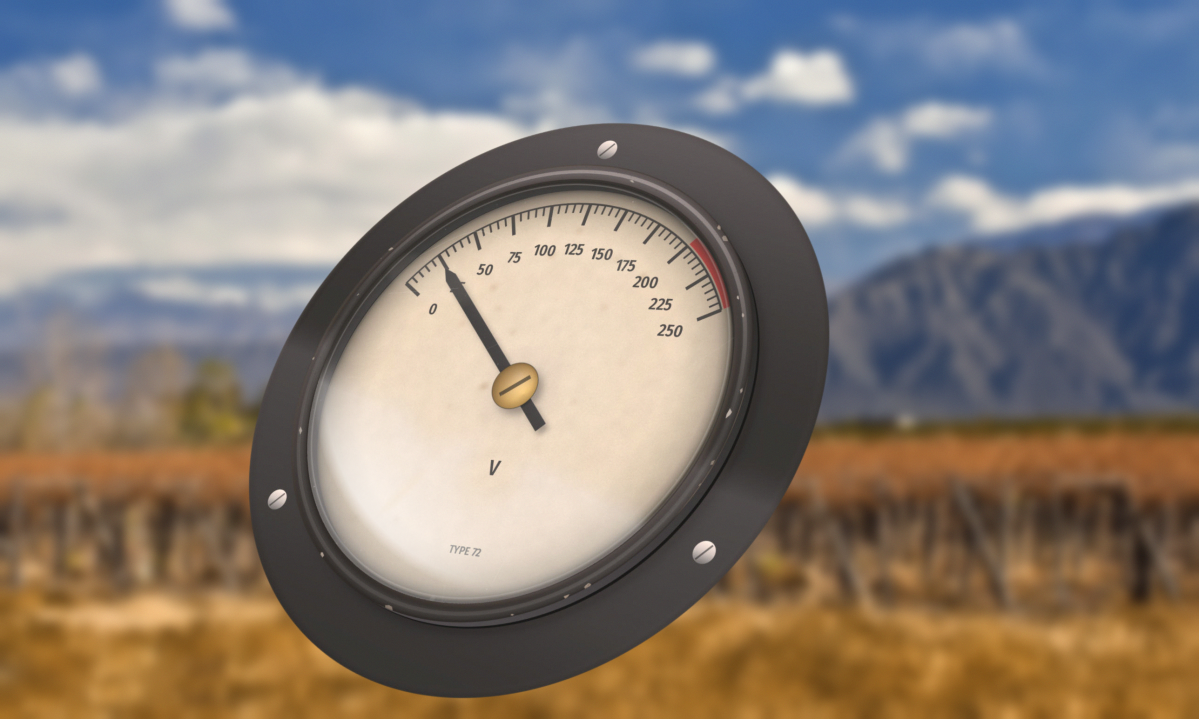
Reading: value=25 unit=V
